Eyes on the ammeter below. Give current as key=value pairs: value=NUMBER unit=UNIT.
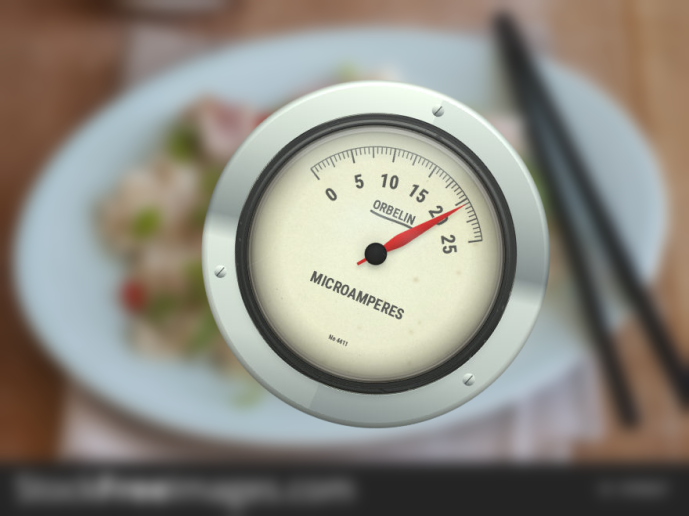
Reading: value=20.5 unit=µA
